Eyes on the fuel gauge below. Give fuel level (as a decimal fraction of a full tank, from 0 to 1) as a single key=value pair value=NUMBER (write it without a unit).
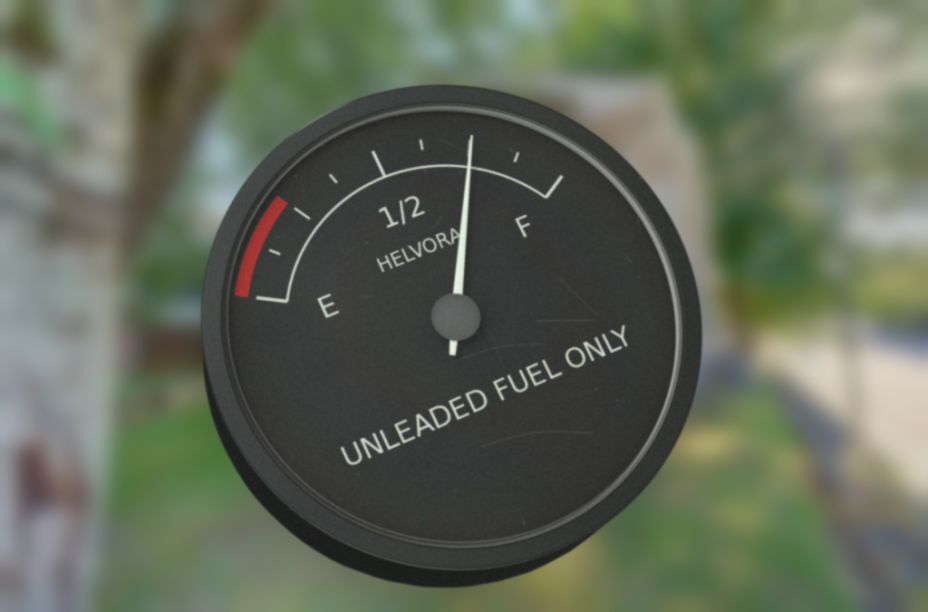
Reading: value=0.75
